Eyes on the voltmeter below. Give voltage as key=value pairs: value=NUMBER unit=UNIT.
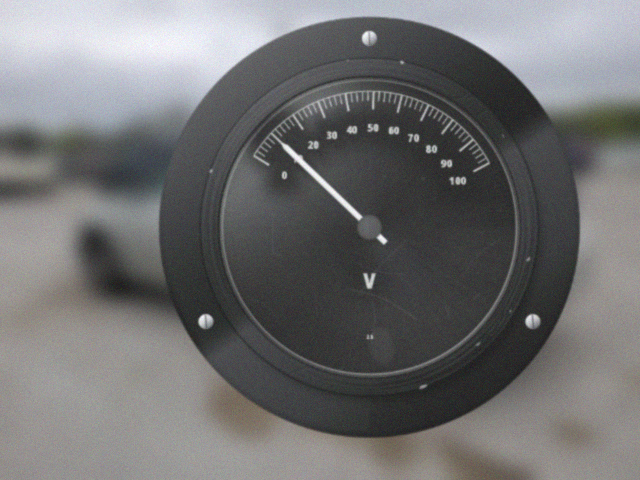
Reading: value=10 unit=V
